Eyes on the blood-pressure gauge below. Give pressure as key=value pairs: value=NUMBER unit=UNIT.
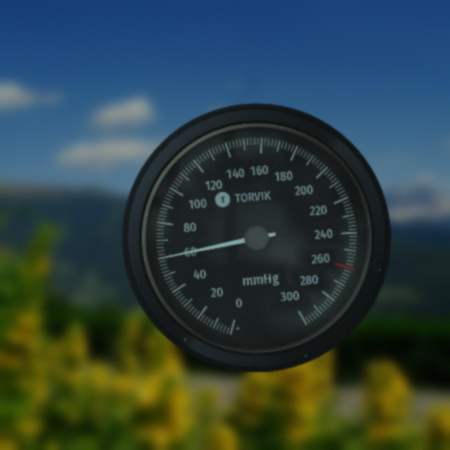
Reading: value=60 unit=mmHg
